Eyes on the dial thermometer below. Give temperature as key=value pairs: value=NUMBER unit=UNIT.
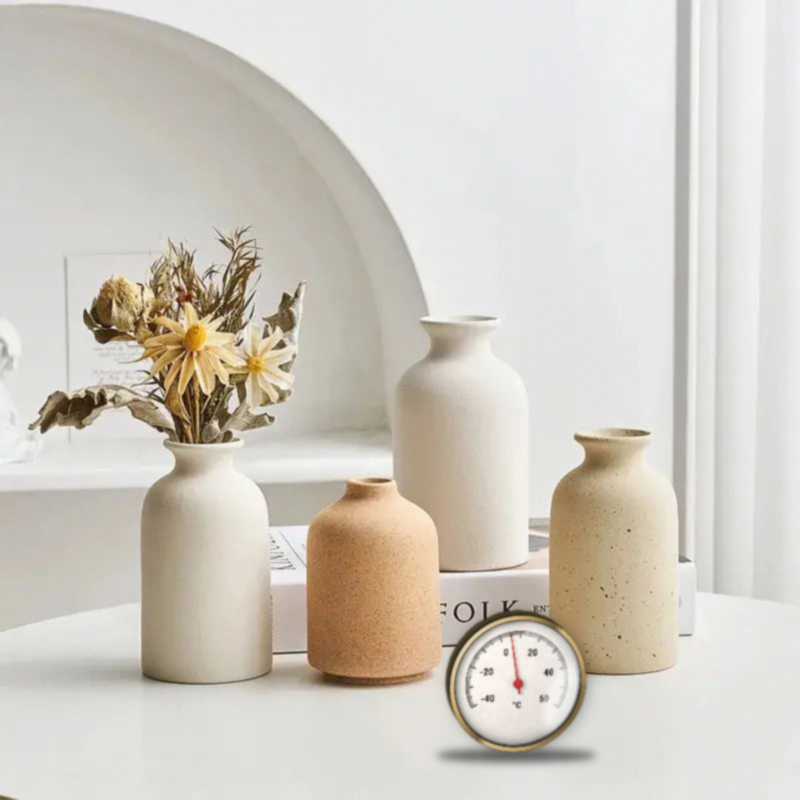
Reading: value=5 unit=°C
